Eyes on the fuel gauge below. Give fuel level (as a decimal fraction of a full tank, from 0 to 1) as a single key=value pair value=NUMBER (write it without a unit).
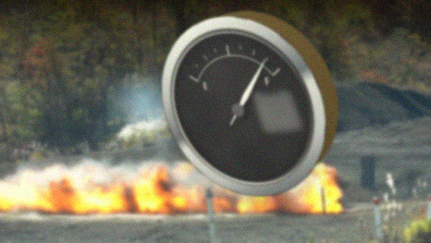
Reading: value=0.875
